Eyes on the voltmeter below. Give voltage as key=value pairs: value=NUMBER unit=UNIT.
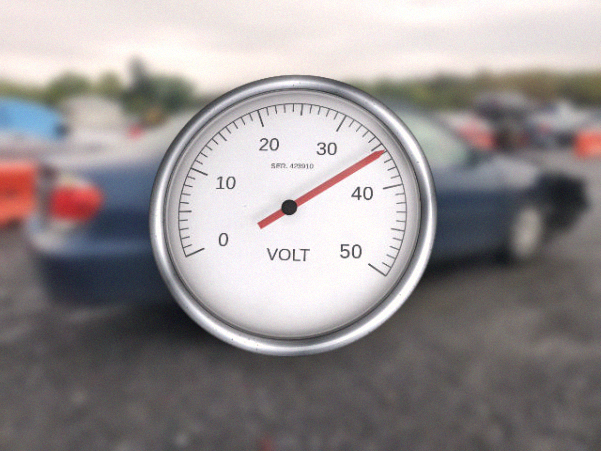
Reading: value=36 unit=V
